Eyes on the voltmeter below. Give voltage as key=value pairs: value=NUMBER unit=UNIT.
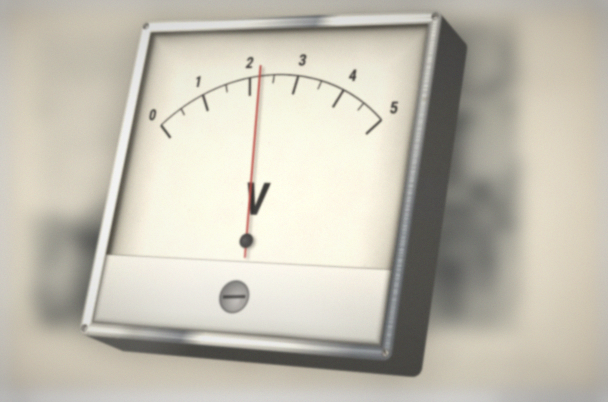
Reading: value=2.25 unit=V
